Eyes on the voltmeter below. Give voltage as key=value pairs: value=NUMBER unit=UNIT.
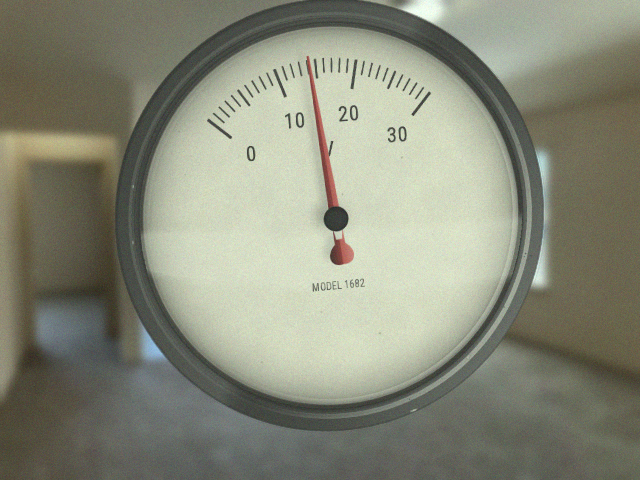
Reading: value=14 unit=V
